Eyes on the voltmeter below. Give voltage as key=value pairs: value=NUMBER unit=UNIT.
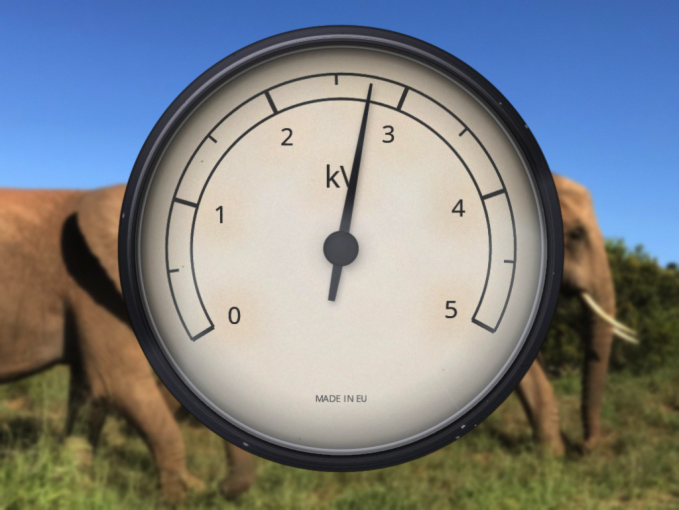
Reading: value=2.75 unit=kV
